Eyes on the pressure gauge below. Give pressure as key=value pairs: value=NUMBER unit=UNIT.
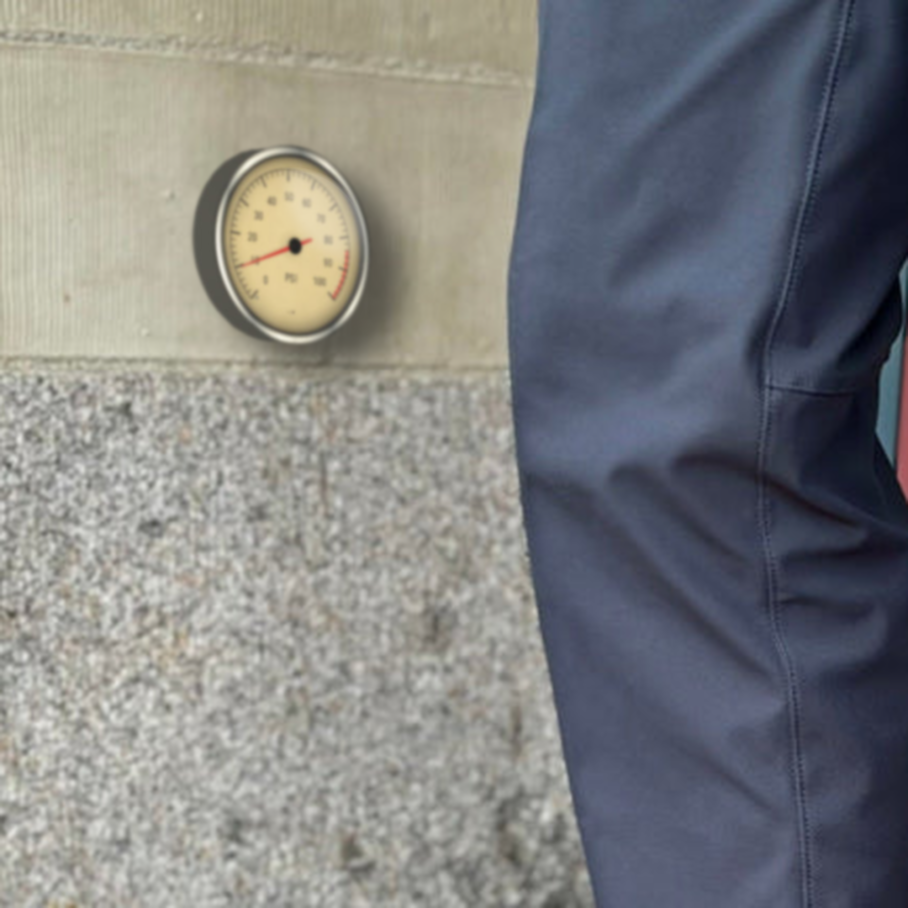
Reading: value=10 unit=psi
